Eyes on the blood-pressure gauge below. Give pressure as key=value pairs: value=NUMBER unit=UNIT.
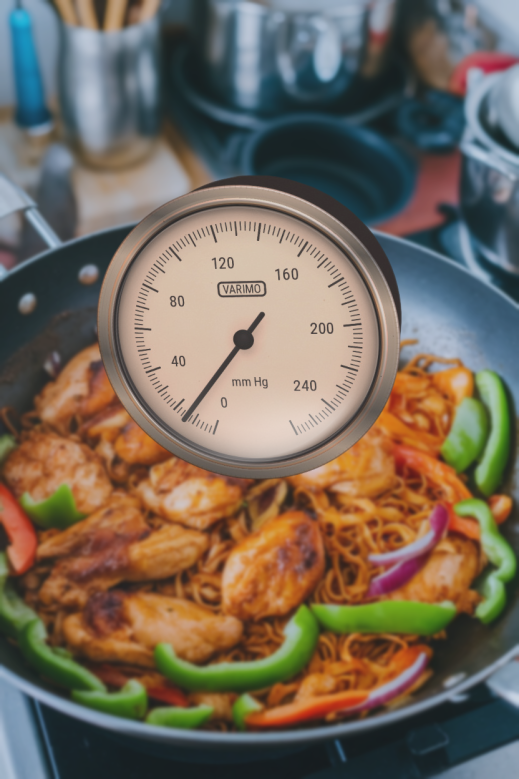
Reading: value=14 unit=mmHg
